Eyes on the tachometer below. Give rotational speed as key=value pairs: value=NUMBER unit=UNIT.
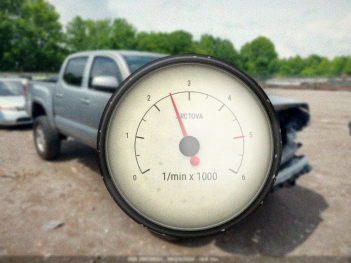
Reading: value=2500 unit=rpm
